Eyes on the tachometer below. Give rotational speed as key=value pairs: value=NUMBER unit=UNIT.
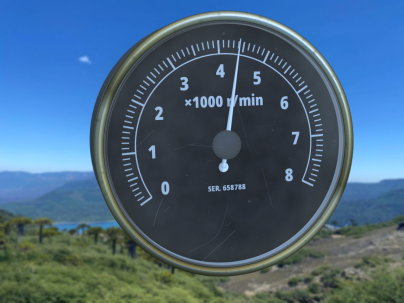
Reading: value=4400 unit=rpm
